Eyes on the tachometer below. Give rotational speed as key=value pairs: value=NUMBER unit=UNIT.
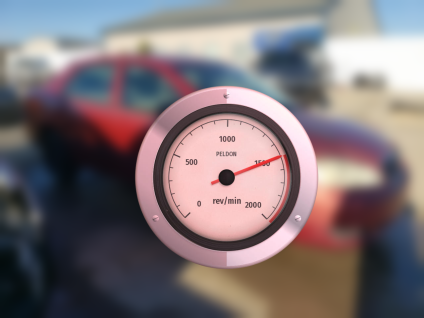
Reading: value=1500 unit=rpm
